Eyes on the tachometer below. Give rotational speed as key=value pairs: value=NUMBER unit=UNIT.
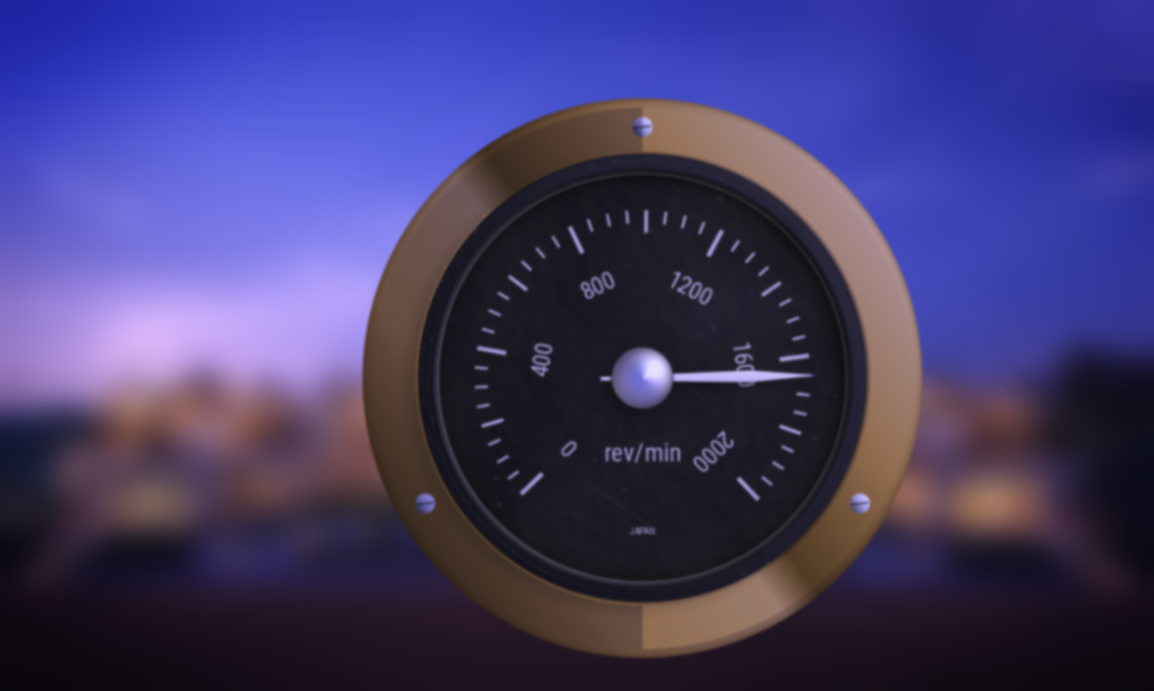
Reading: value=1650 unit=rpm
